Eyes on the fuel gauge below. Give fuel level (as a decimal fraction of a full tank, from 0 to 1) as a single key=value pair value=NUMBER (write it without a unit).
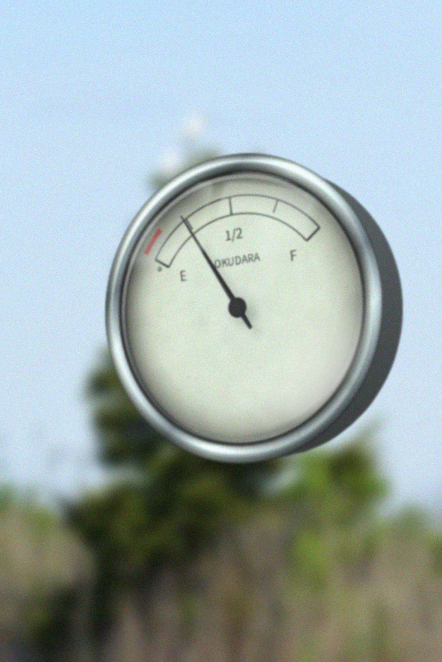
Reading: value=0.25
